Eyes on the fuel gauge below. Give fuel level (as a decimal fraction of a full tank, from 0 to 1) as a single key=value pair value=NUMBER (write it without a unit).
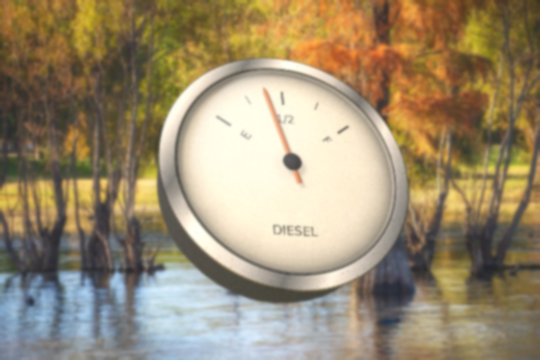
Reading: value=0.375
